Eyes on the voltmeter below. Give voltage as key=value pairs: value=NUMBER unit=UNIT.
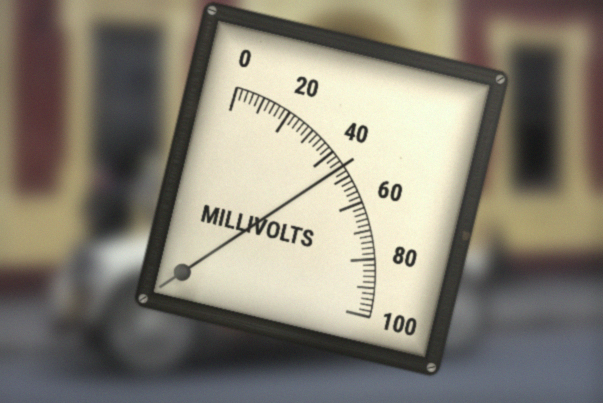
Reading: value=46 unit=mV
